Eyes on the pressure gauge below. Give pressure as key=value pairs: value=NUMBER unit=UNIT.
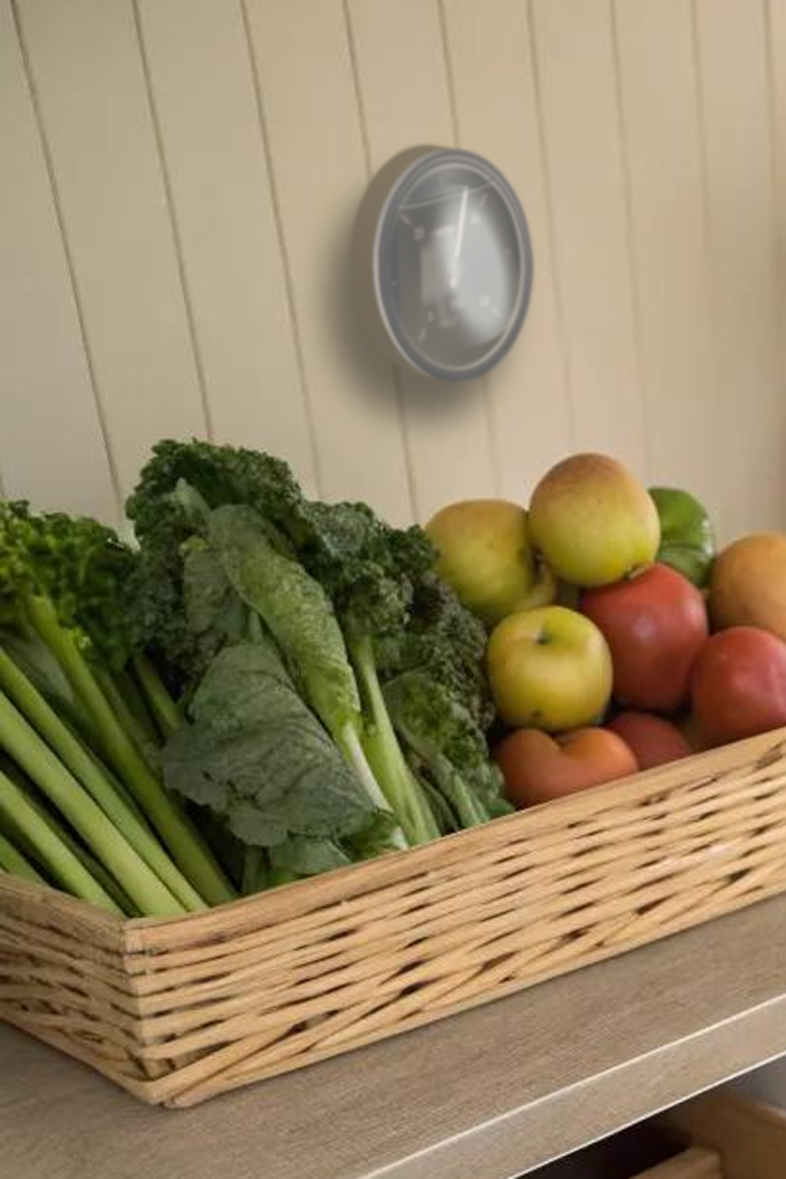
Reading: value=35 unit=psi
